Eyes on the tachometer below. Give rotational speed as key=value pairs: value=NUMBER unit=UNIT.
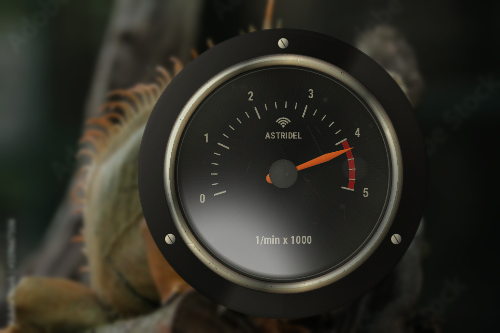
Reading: value=4200 unit=rpm
